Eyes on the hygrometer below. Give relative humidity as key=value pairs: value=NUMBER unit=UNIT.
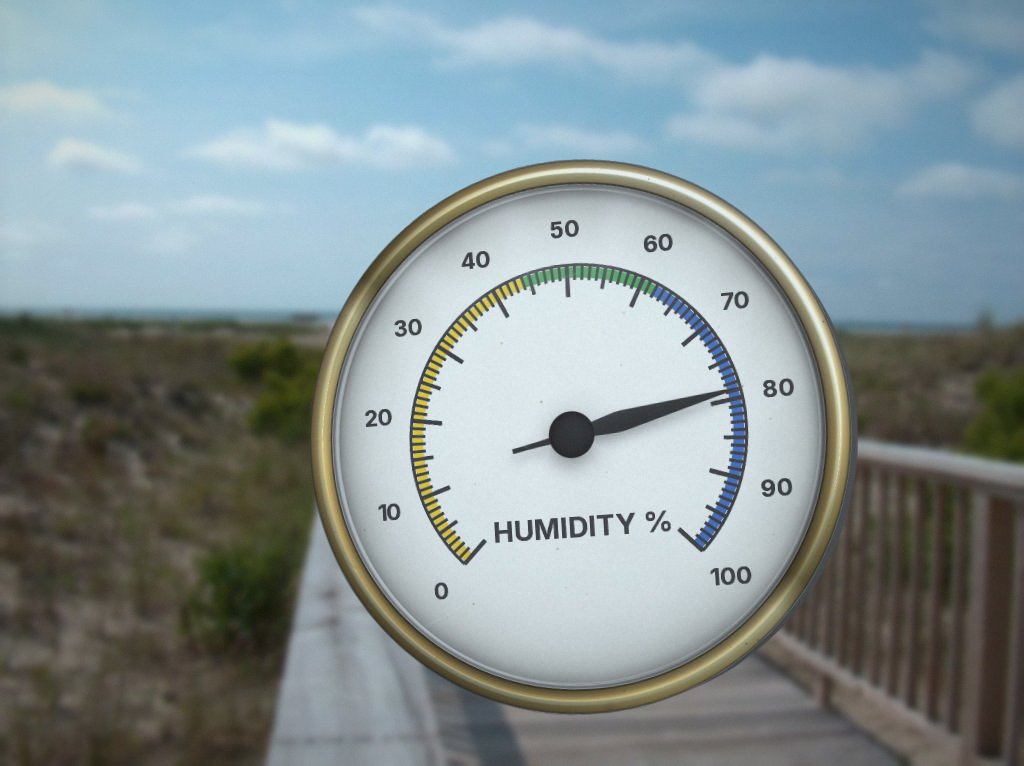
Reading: value=79 unit=%
